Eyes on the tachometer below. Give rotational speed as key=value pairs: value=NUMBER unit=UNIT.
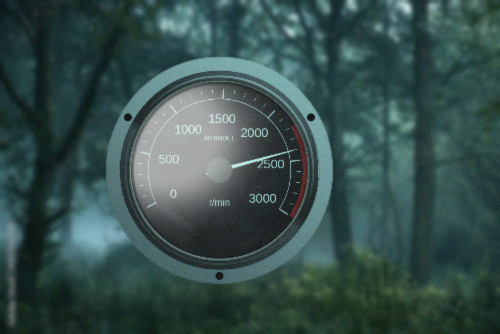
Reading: value=2400 unit=rpm
